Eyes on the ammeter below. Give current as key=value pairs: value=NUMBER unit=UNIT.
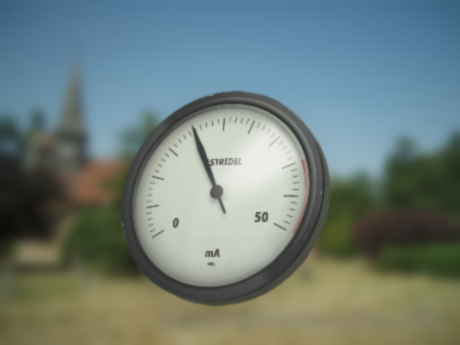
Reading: value=20 unit=mA
